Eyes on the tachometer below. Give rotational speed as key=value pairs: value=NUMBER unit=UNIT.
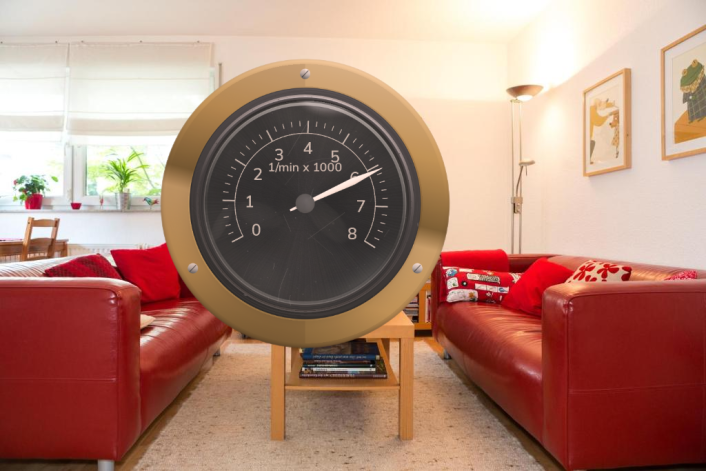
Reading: value=6100 unit=rpm
